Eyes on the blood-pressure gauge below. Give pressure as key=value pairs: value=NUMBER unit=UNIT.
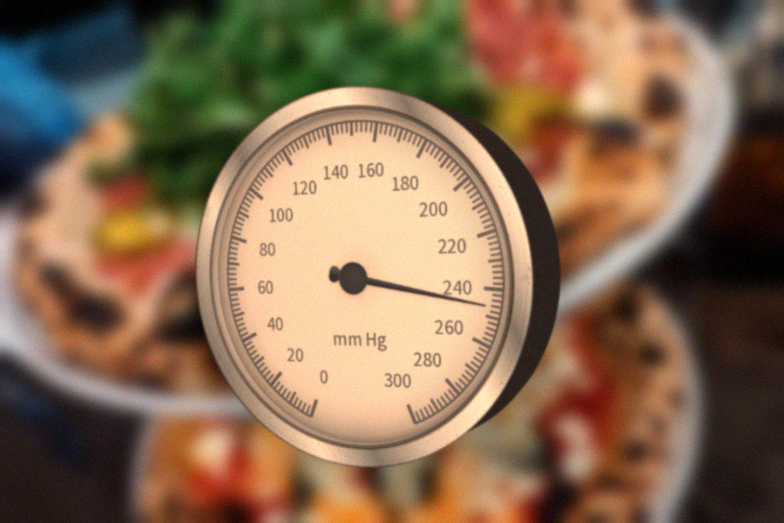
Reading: value=246 unit=mmHg
